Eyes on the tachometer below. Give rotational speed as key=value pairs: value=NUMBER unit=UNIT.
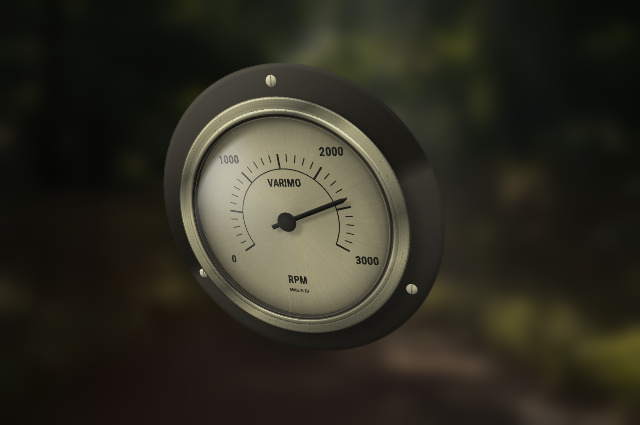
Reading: value=2400 unit=rpm
